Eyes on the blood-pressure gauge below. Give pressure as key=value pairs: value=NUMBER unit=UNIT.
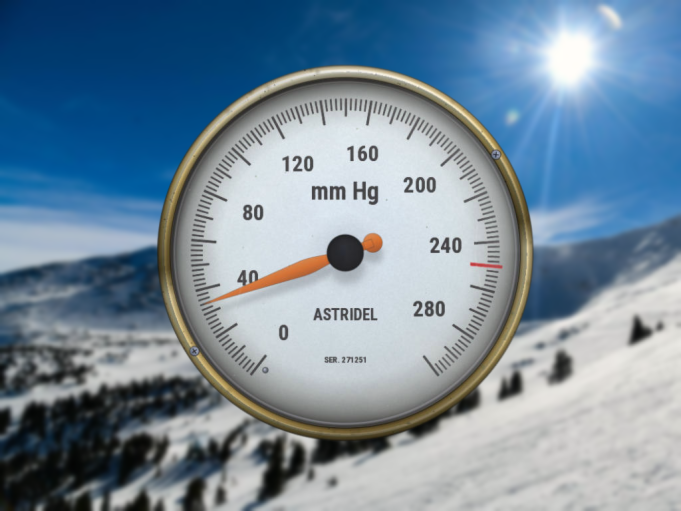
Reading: value=34 unit=mmHg
